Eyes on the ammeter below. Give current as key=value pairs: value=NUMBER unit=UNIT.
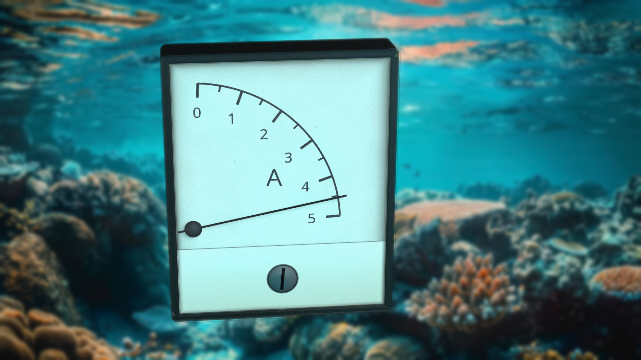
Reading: value=4.5 unit=A
